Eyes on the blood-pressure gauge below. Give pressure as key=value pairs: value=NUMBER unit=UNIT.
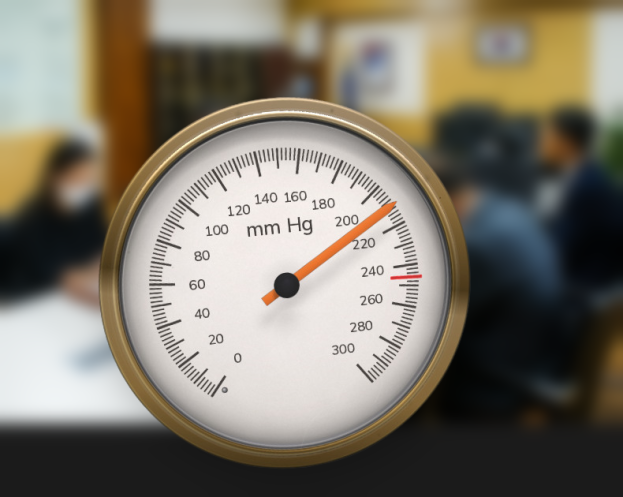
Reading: value=210 unit=mmHg
